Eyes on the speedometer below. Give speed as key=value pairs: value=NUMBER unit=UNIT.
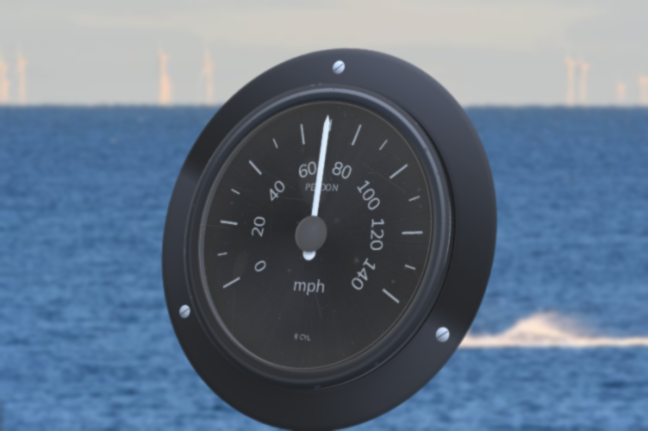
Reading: value=70 unit=mph
